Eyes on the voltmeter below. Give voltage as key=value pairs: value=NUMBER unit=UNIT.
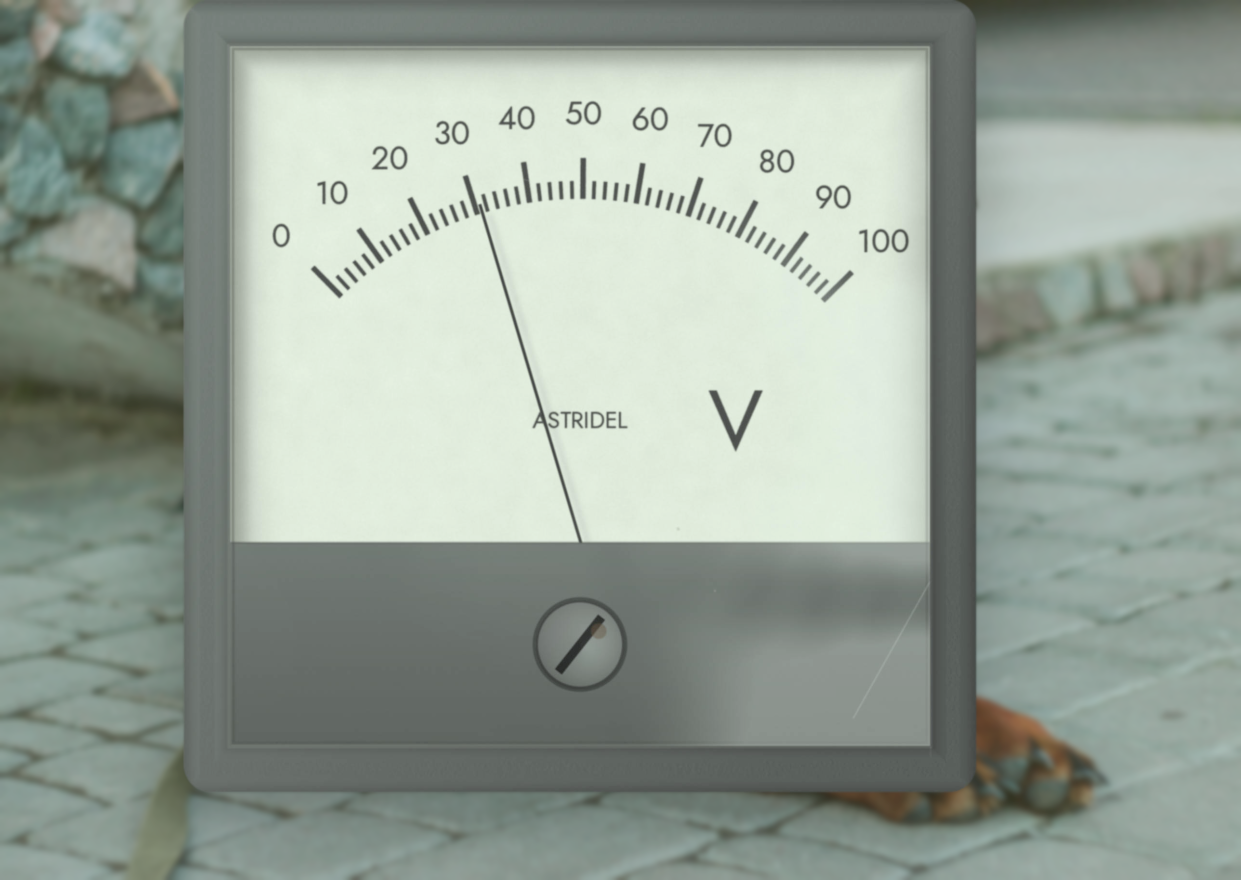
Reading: value=31 unit=V
